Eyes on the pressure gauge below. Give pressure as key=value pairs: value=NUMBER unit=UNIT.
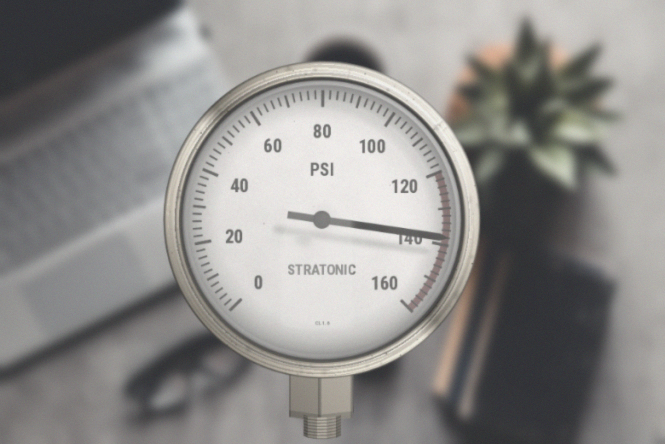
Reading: value=138 unit=psi
